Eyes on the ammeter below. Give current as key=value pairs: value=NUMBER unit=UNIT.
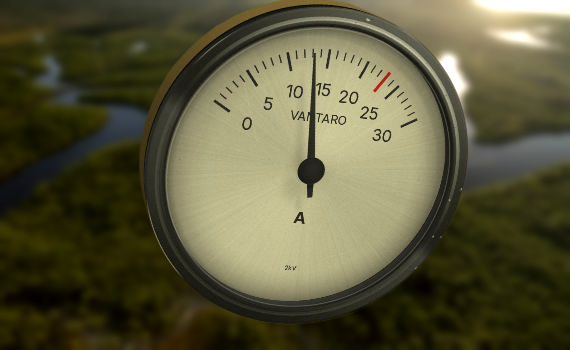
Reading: value=13 unit=A
